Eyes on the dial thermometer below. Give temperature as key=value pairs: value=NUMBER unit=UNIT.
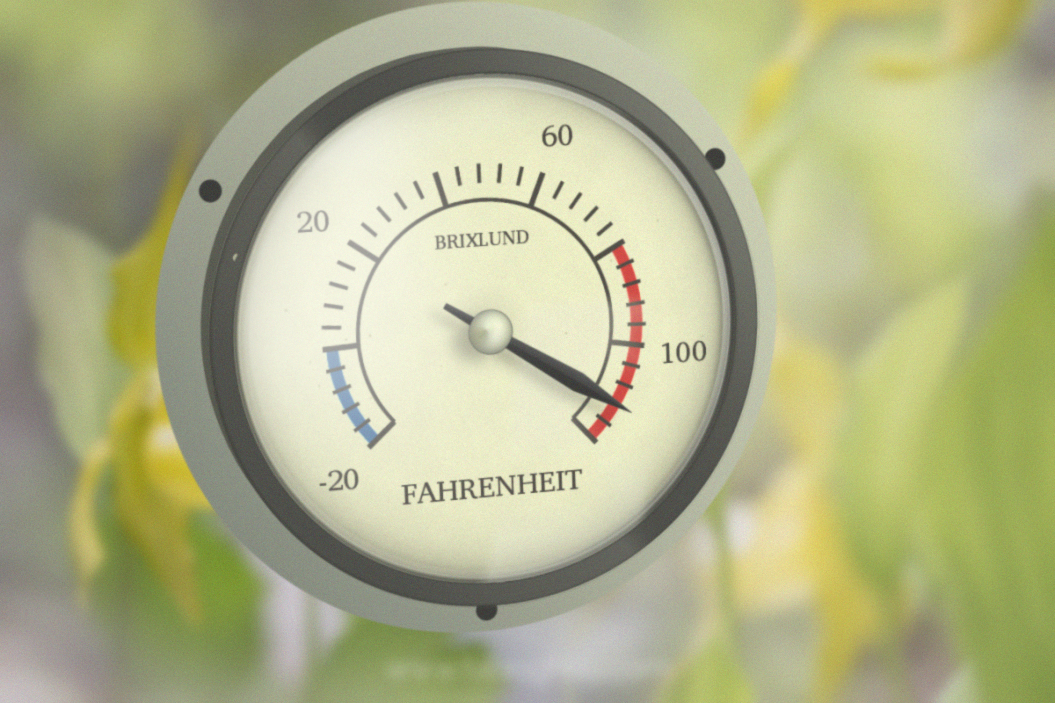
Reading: value=112 unit=°F
